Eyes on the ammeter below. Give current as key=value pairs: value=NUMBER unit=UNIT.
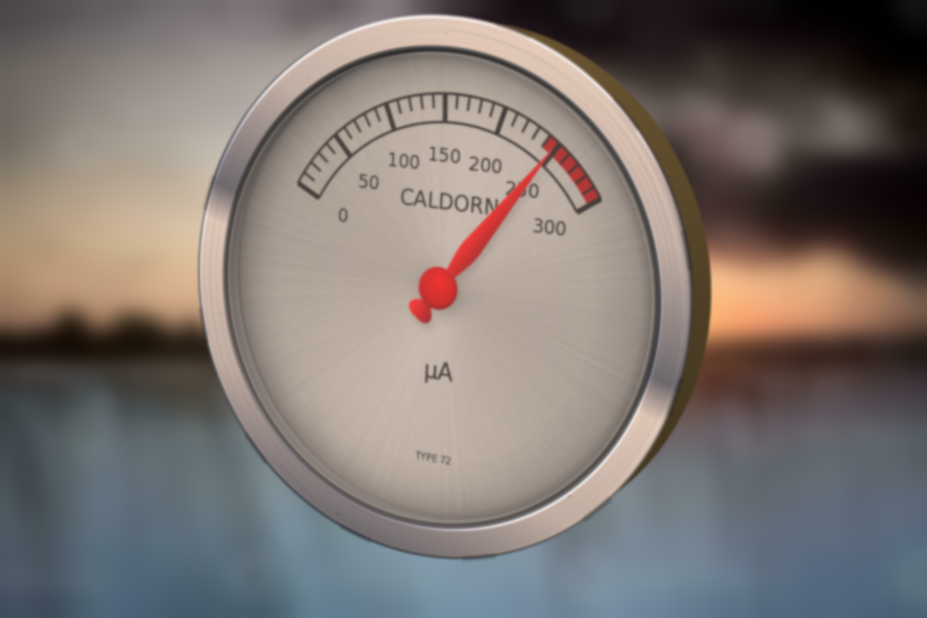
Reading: value=250 unit=µA
